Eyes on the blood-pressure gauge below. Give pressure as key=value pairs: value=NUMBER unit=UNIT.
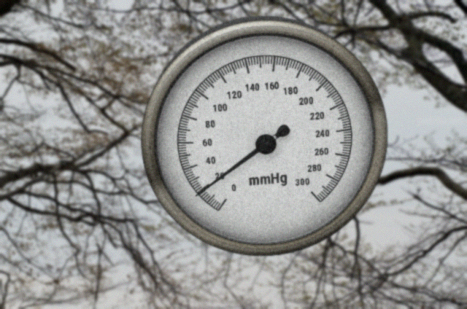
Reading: value=20 unit=mmHg
